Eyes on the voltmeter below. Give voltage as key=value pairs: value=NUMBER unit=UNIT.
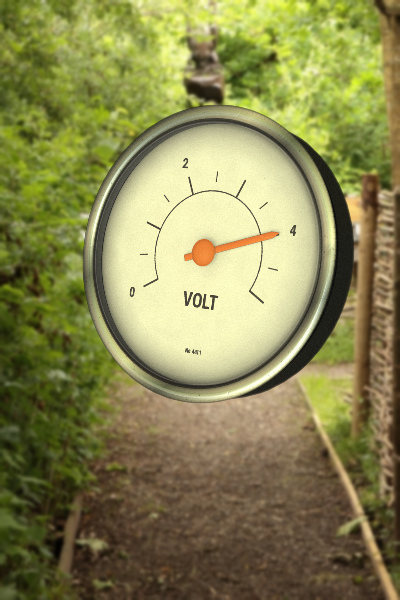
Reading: value=4 unit=V
